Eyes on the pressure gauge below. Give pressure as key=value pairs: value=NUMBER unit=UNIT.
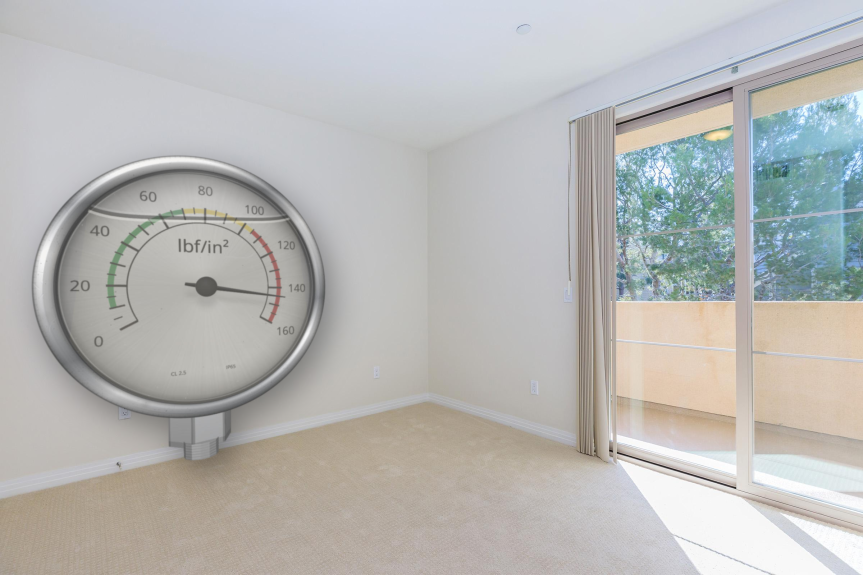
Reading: value=145 unit=psi
